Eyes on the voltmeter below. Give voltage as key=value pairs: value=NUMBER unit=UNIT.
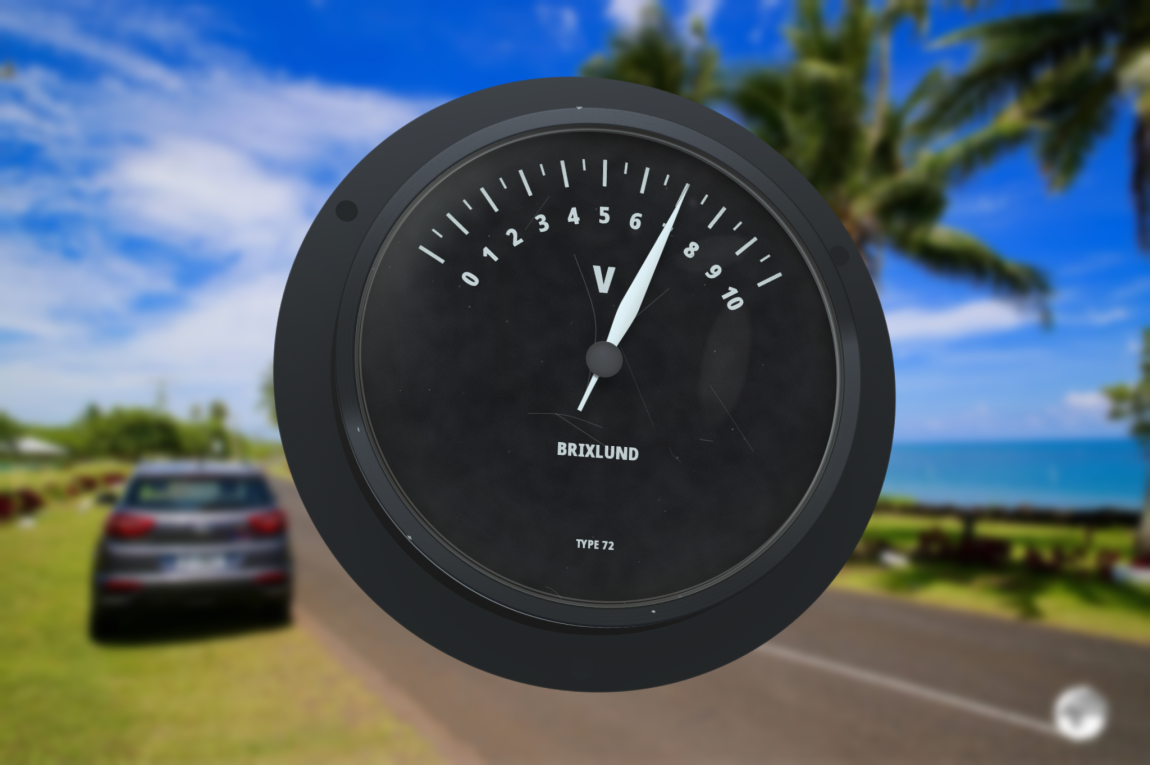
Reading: value=7 unit=V
